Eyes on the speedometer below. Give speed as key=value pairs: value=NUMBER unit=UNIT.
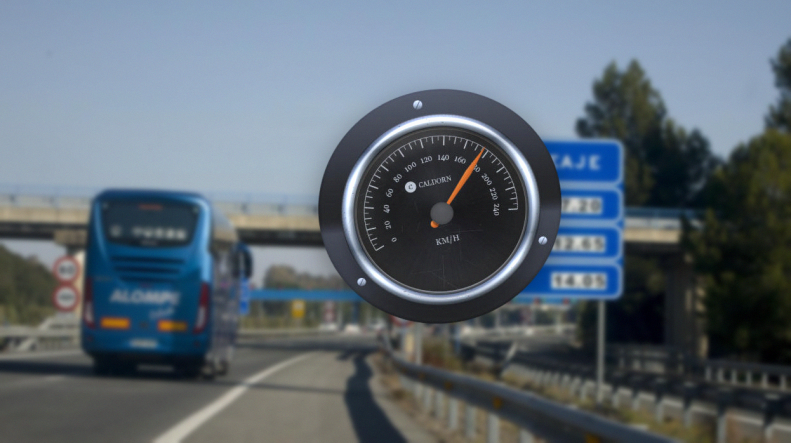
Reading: value=175 unit=km/h
